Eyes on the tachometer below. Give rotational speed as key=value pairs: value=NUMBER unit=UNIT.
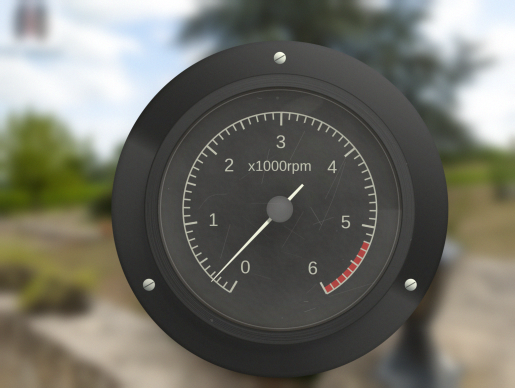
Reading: value=250 unit=rpm
